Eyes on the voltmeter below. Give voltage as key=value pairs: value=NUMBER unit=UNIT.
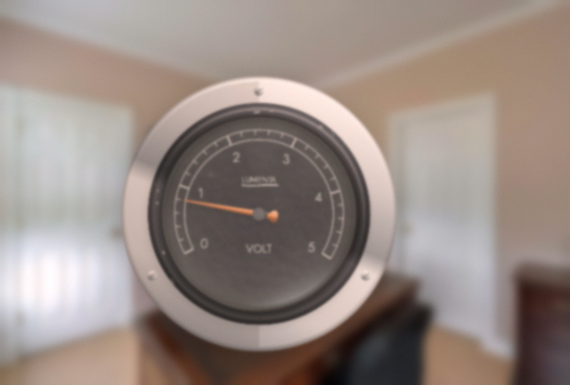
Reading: value=0.8 unit=V
